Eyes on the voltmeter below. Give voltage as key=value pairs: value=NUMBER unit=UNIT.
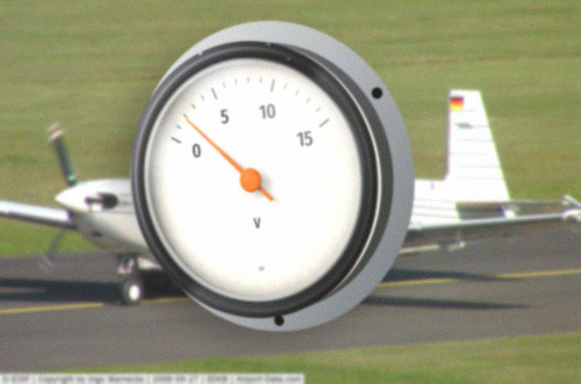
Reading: value=2 unit=V
